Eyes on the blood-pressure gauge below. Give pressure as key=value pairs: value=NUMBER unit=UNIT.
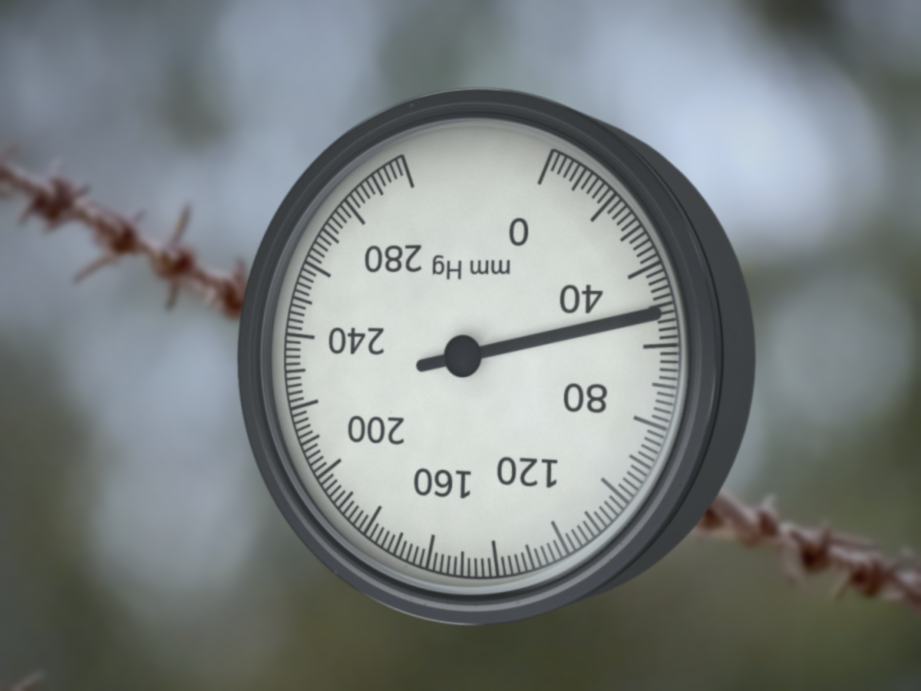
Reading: value=52 unit=mmHg
